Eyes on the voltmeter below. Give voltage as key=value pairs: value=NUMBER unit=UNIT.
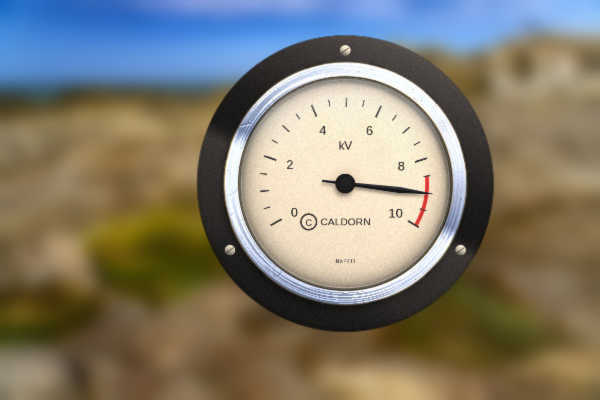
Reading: value=9 unit=kV
